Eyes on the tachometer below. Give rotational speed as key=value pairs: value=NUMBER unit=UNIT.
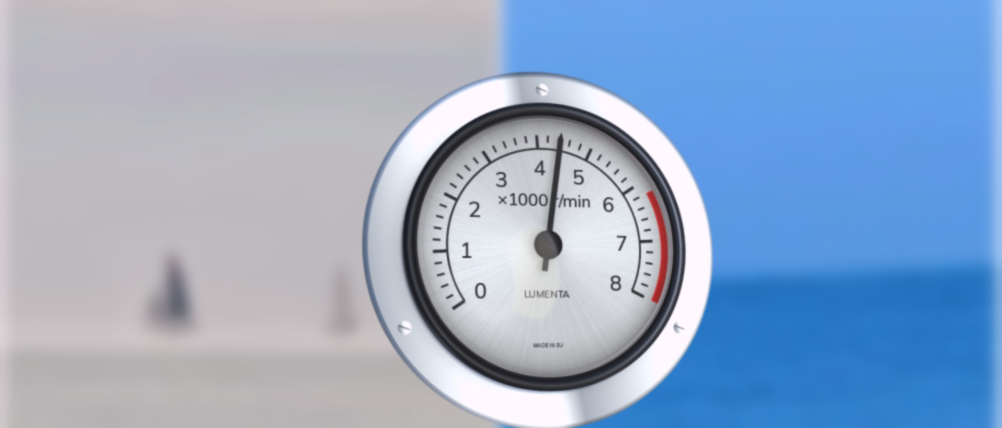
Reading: value=4400 unit=rpm
